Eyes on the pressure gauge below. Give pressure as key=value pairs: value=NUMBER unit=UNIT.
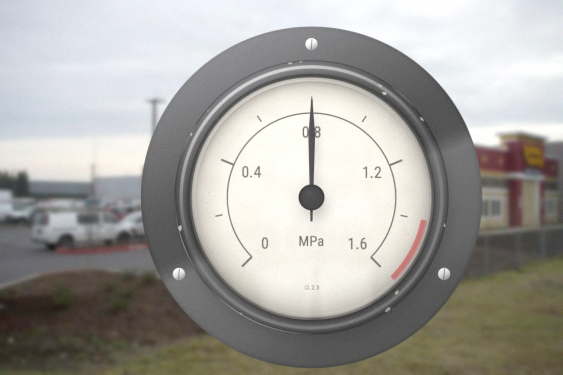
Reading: value=0.8 unit=MPa
